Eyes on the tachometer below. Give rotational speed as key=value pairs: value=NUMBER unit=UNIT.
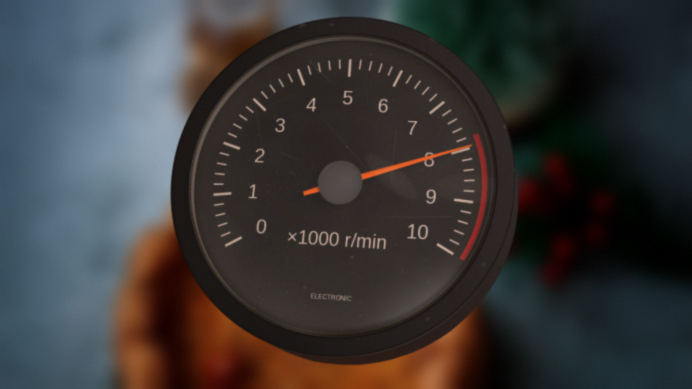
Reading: value=8000 unit=rpm
